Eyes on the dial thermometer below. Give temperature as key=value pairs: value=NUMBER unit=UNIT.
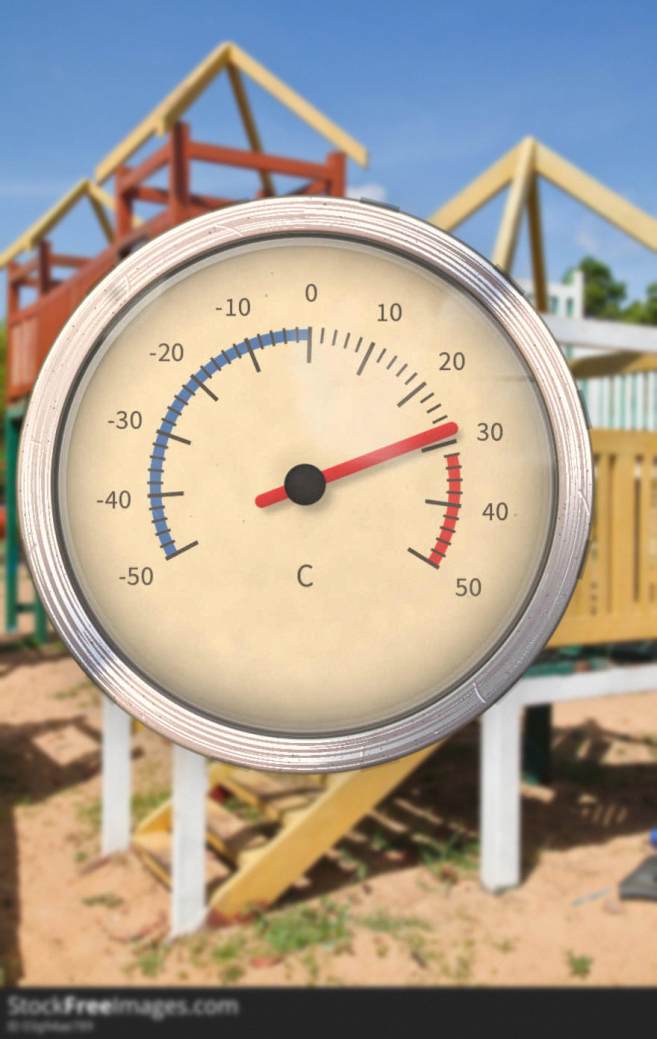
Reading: value=28 unit=°C
